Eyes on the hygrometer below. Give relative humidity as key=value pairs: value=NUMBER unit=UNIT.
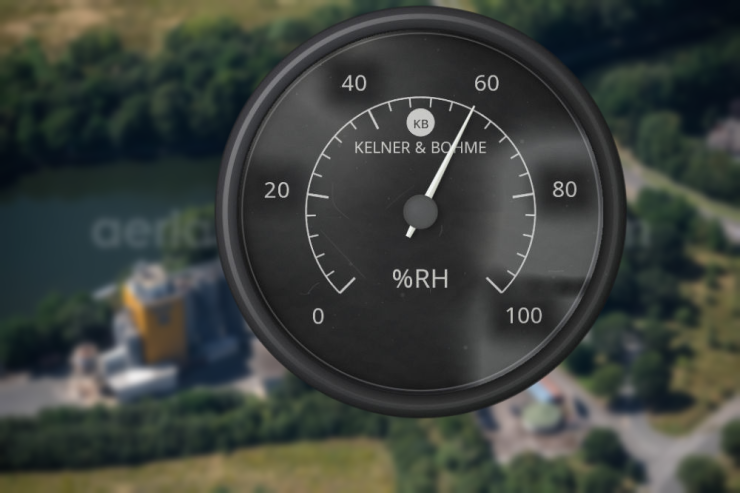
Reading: value=60 unit=%
